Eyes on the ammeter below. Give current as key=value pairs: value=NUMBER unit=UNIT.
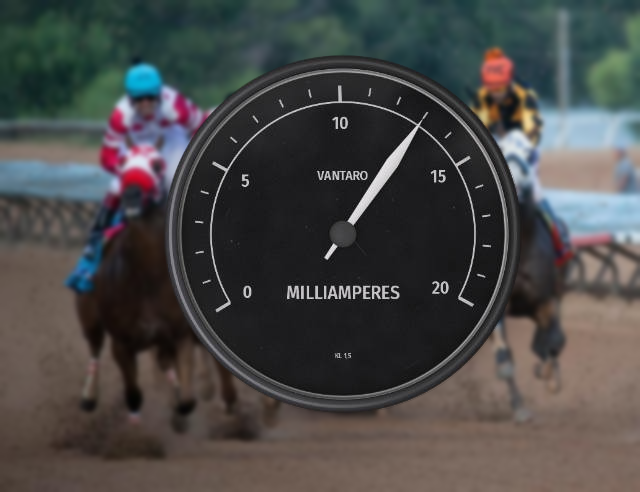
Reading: value=13 unit=mA
